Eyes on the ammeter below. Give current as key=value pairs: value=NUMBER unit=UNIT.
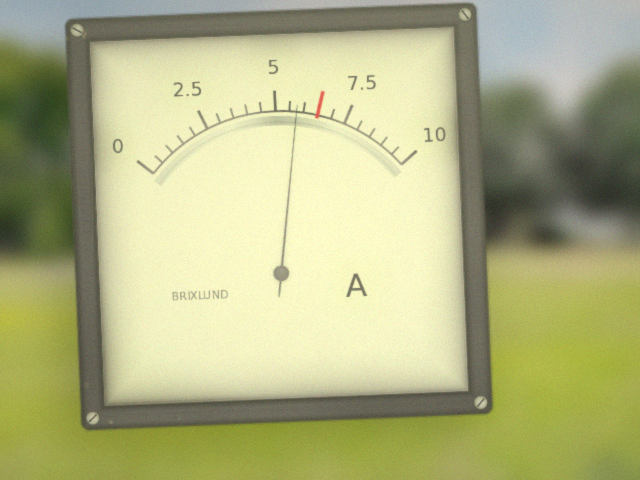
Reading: value=5.75 unit=A
